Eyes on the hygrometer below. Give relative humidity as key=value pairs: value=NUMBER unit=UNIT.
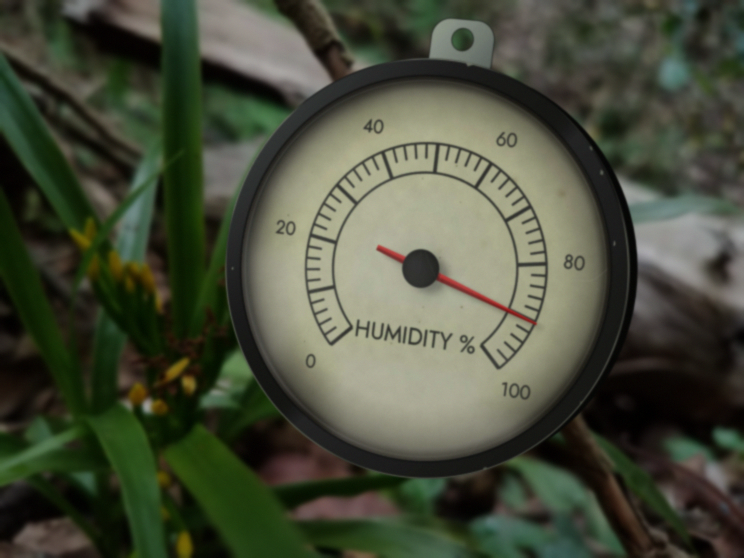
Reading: value=90 unit=%
